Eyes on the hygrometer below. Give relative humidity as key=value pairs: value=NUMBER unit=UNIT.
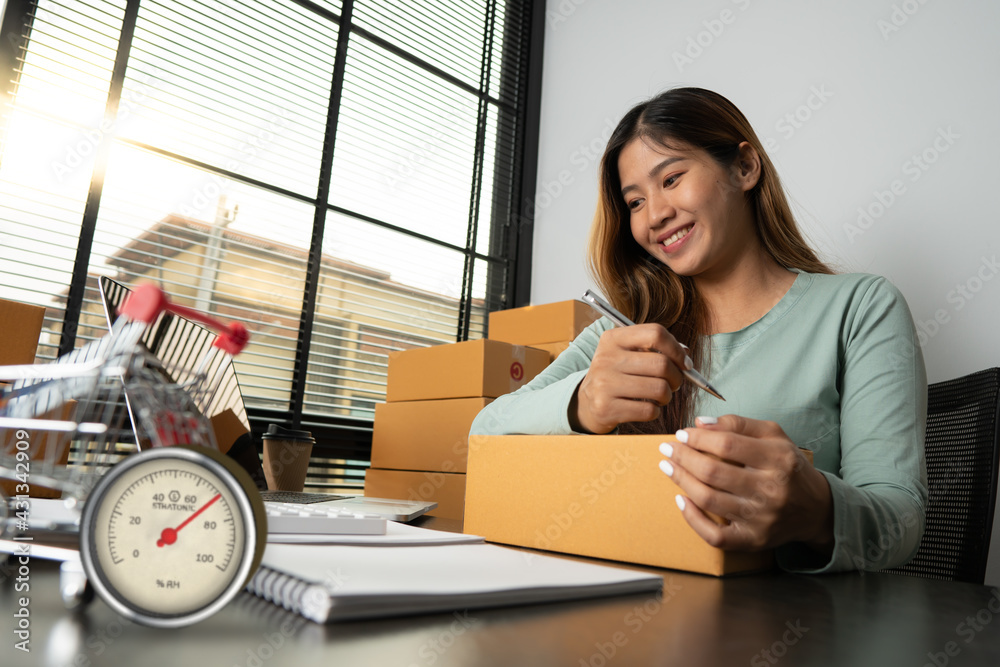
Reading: value=70 unit=%
